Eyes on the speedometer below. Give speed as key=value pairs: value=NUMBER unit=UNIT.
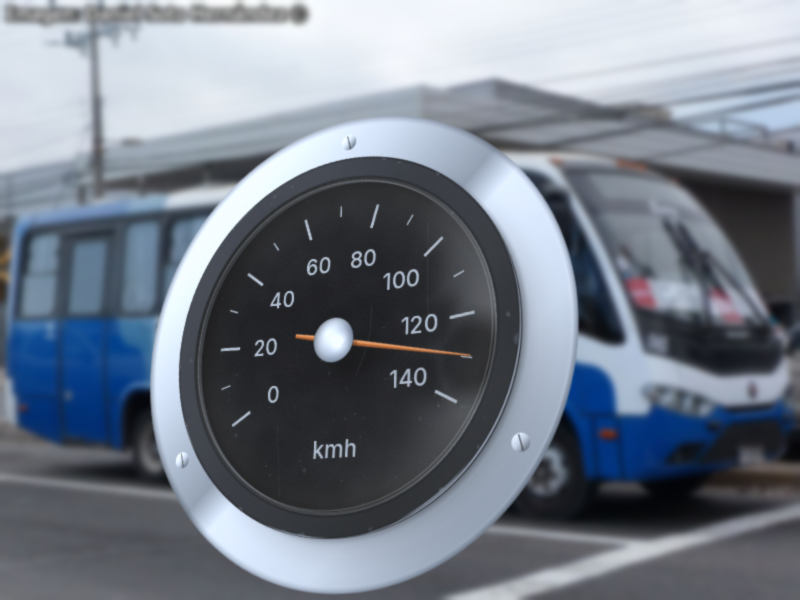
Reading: value=130 unit=km/h
